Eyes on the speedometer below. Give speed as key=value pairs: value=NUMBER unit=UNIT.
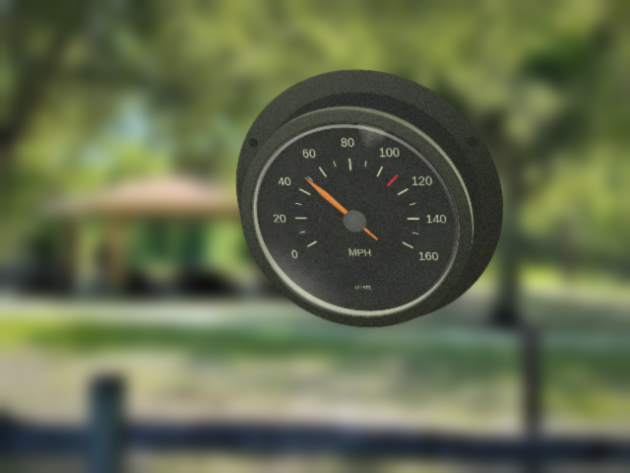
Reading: value=50 unit=mph
